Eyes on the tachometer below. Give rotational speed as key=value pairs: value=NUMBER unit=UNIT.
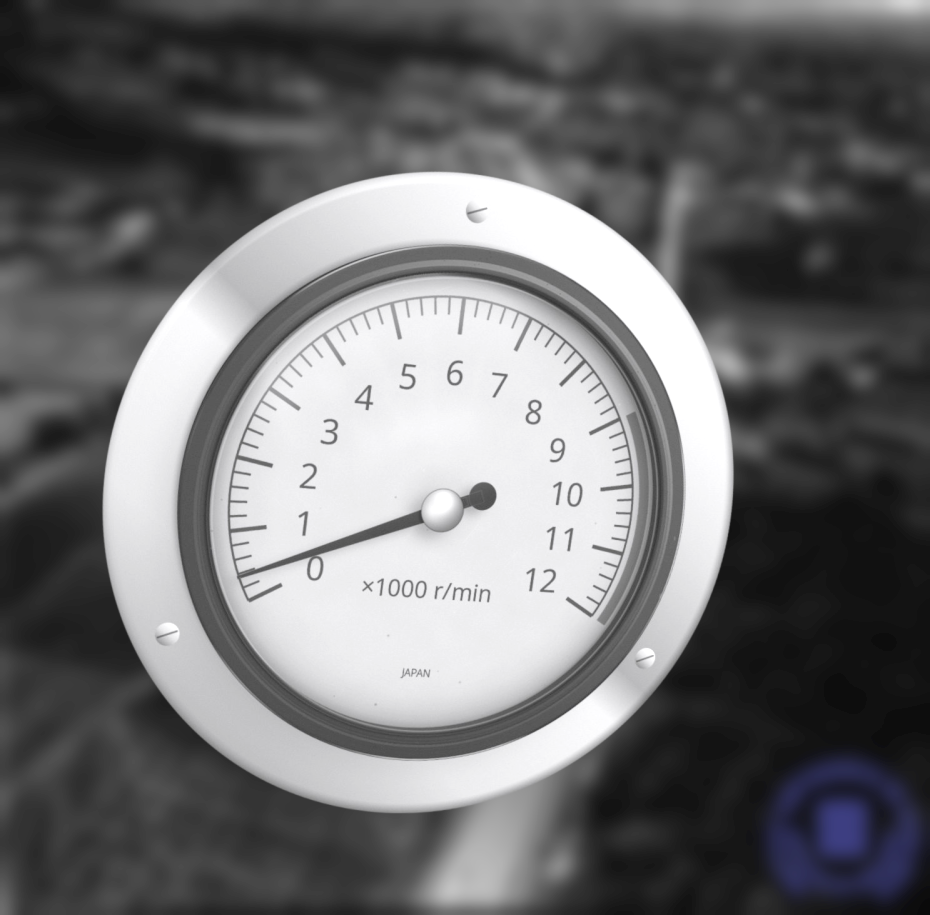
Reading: value=400 unit=rpm
